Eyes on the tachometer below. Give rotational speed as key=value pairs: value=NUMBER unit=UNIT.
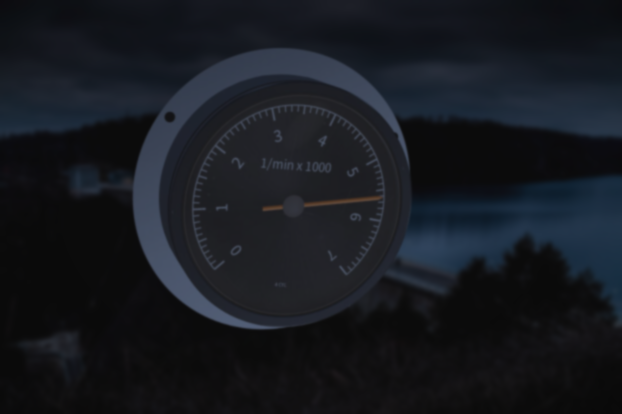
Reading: value=5600 unit=rpm
